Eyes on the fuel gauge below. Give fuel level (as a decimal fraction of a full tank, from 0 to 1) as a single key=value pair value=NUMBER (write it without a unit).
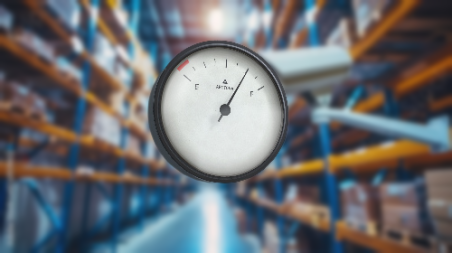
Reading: value=0.75
